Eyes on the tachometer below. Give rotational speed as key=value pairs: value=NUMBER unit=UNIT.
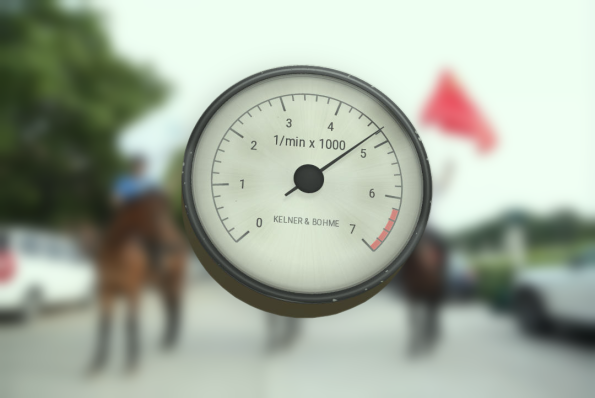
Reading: value=4800 unit=rpm
